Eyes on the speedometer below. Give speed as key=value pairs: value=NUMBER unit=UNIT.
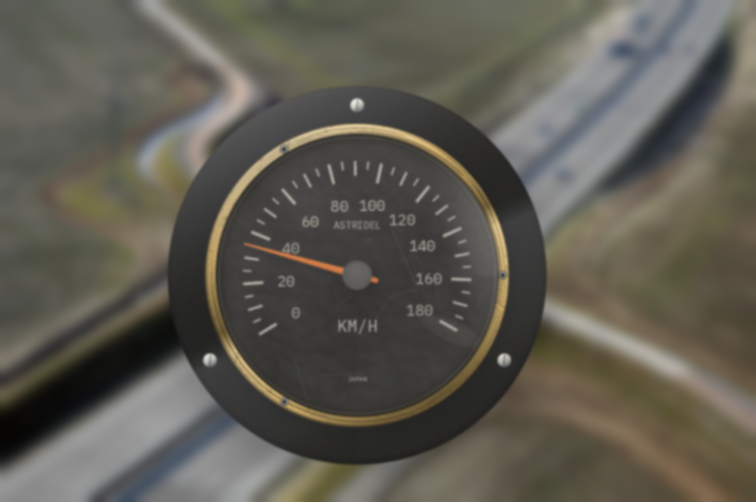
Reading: value=35 unit=km/h
